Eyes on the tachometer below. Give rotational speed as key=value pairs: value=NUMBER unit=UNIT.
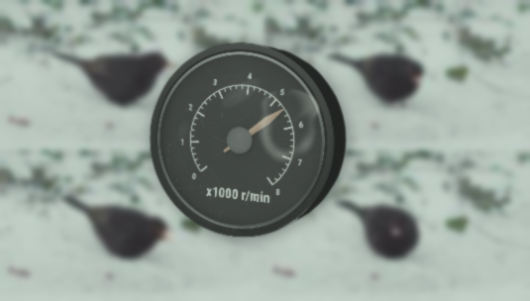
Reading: value=5400 unit=rpm
